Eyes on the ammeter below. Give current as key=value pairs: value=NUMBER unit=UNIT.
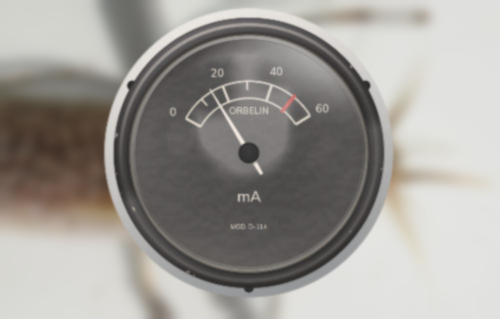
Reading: value=15 unit=mA
